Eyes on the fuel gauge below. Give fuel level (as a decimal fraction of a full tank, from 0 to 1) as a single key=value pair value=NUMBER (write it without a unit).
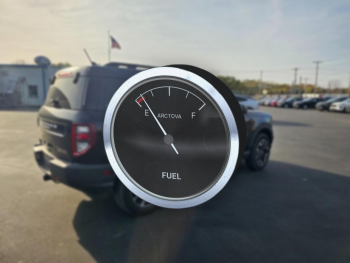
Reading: value=0.125
